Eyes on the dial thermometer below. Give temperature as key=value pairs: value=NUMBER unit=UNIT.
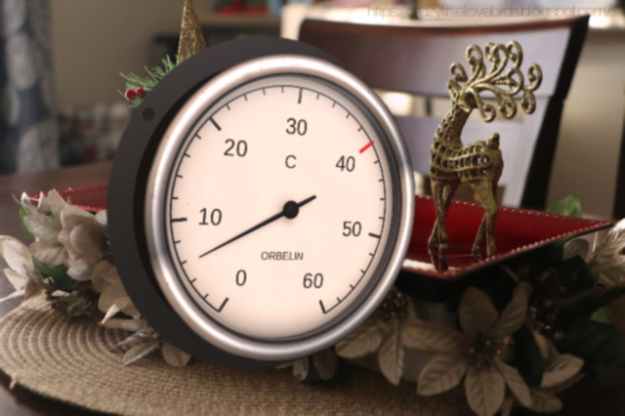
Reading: value=6 unit=°C
